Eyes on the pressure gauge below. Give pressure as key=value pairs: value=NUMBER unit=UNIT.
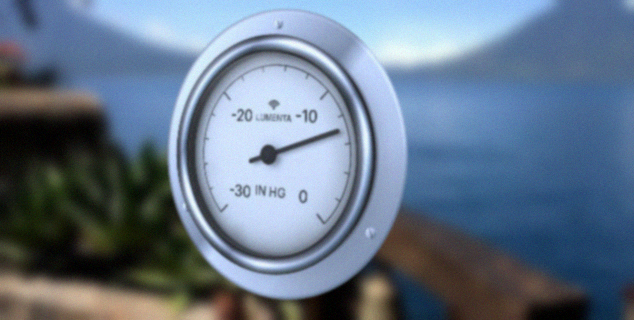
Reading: value=-7 unit=inHg
